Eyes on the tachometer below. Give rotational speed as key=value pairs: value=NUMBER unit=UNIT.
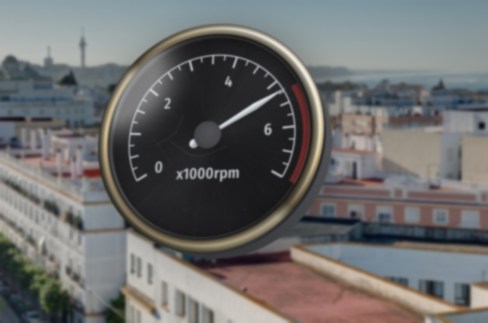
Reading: value=5250 unit=rpm
